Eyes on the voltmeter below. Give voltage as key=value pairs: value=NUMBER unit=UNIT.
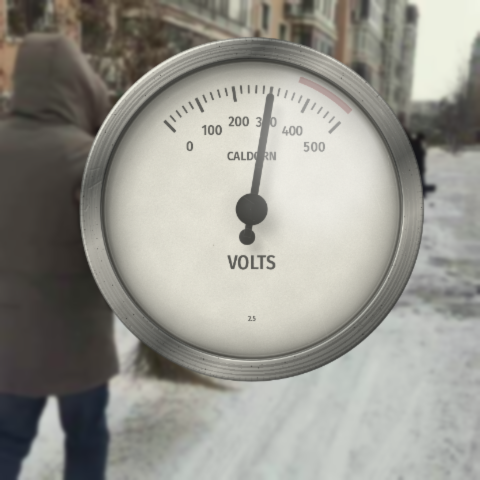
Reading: value=300 unit=V
